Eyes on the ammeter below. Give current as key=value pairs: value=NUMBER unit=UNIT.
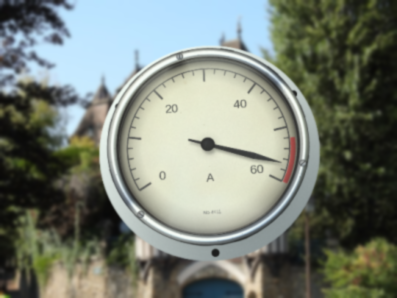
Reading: value=57 unit=A
